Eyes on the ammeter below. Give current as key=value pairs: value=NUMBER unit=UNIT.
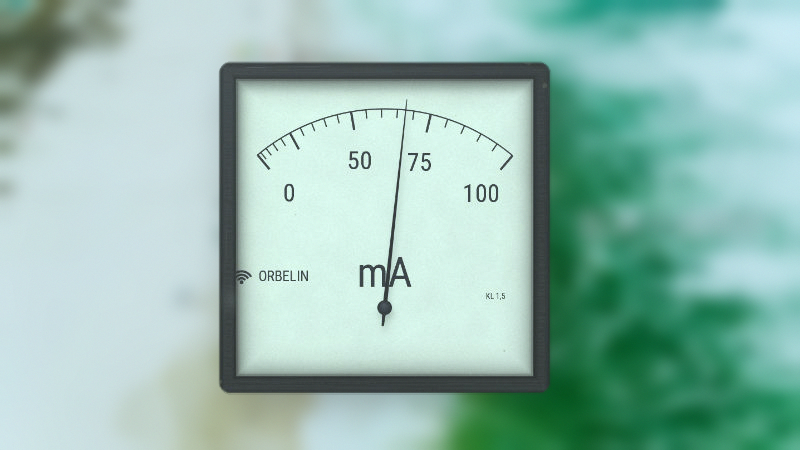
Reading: value=67.5 unit=mA
